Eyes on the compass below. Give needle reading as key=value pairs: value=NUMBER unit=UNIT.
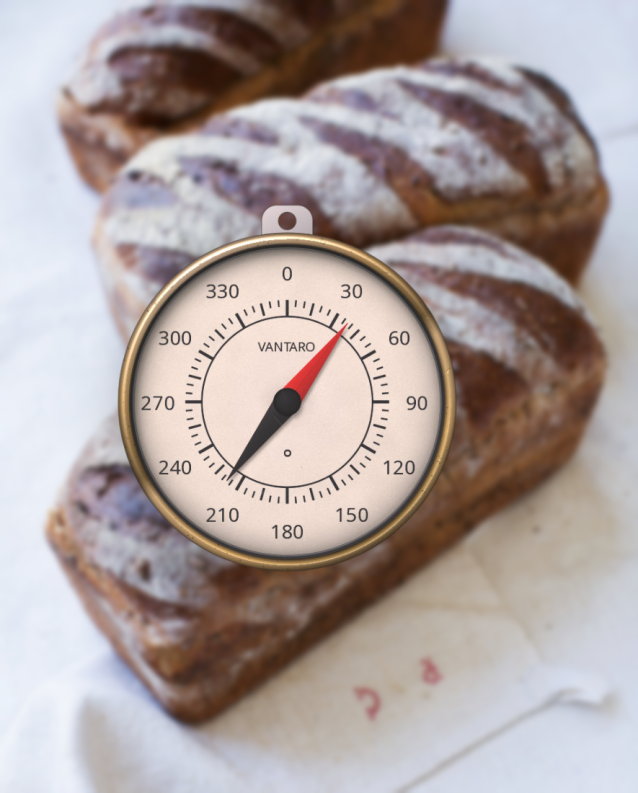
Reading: value=37.5 unit=°
